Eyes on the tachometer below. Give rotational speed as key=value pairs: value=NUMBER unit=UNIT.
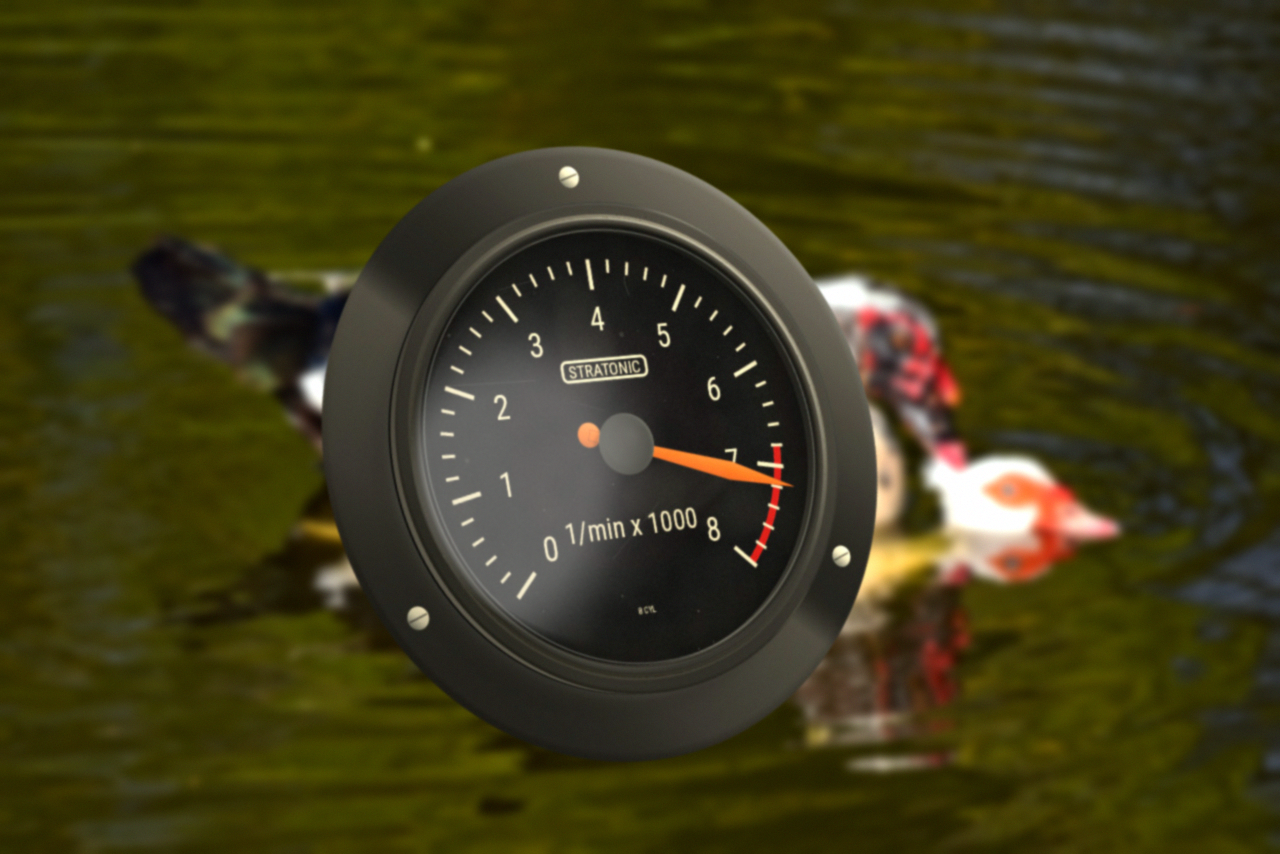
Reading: value=7200 unit=rpm
